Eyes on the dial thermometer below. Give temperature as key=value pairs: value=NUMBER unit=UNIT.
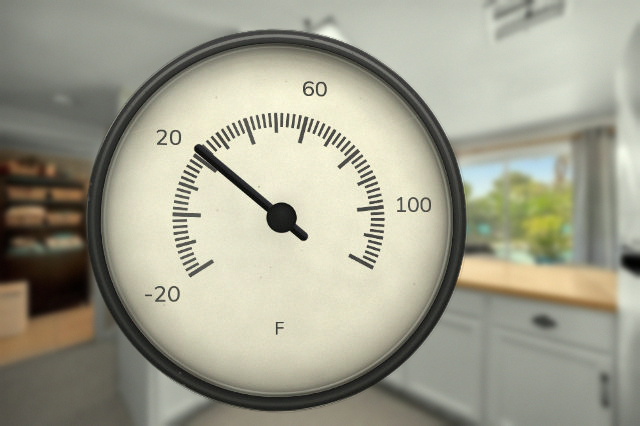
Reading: value=22 unit=°F
